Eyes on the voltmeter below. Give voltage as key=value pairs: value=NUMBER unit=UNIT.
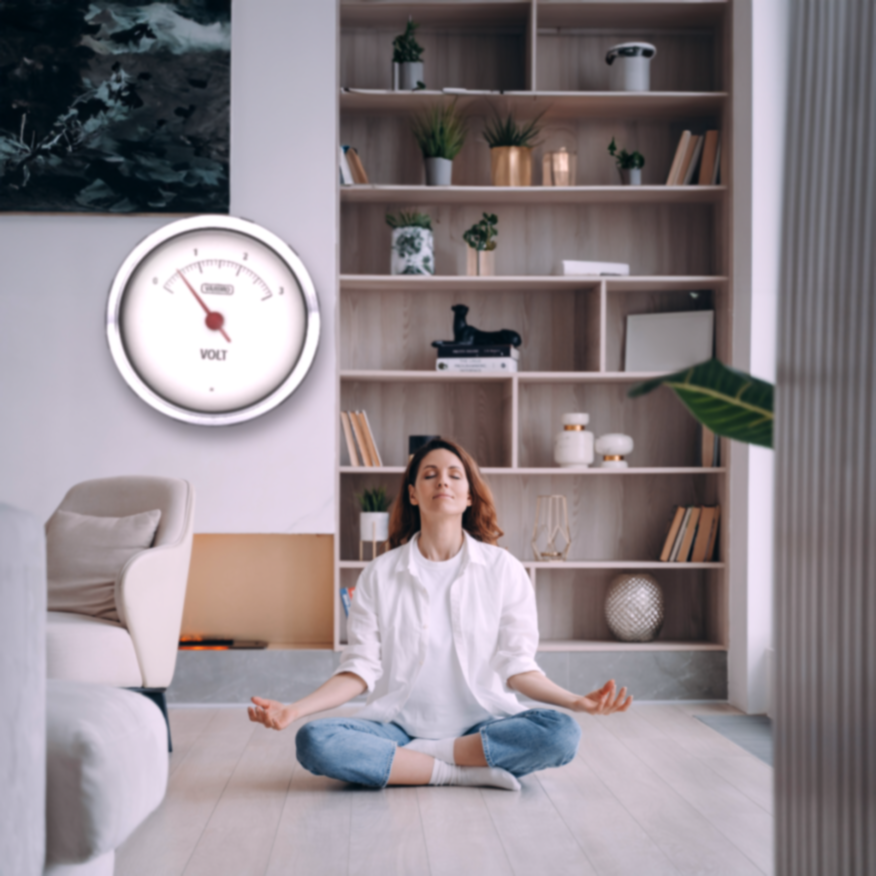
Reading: value=0.5 unit=V
